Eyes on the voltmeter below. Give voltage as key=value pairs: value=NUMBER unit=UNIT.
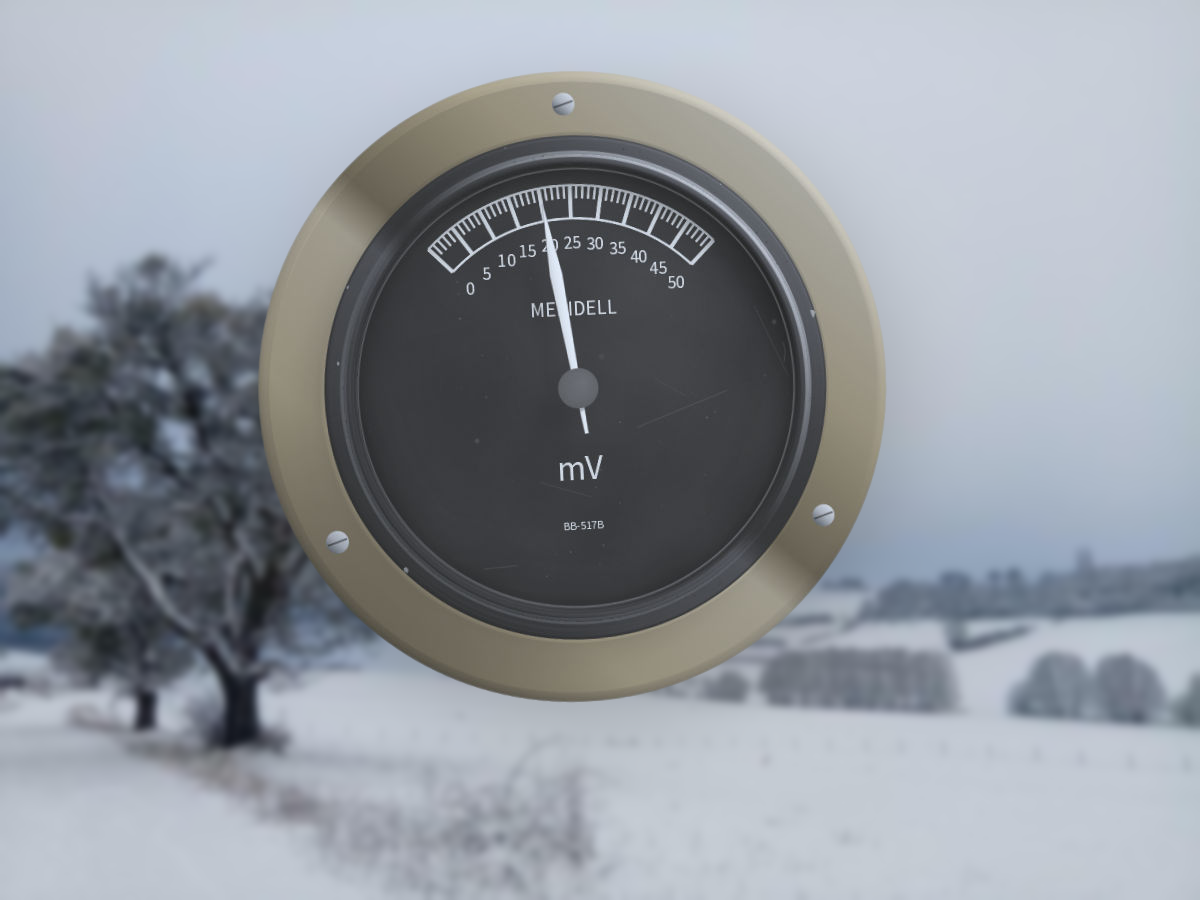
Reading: value=20 unit=mV
